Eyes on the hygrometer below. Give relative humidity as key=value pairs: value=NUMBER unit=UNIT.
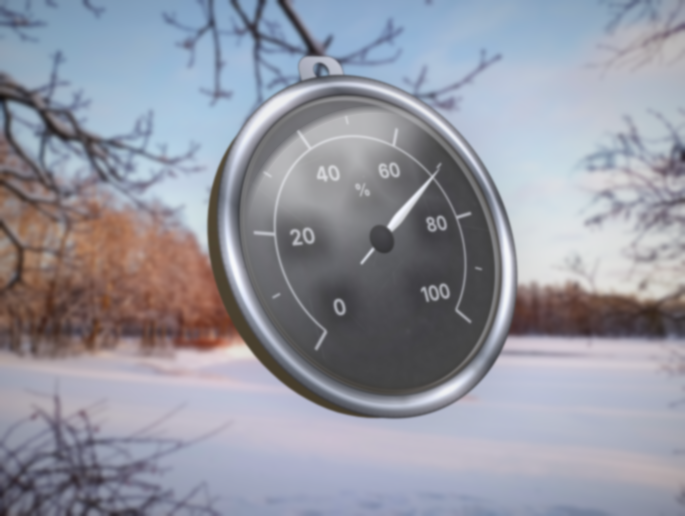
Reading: value=70 unit=%
